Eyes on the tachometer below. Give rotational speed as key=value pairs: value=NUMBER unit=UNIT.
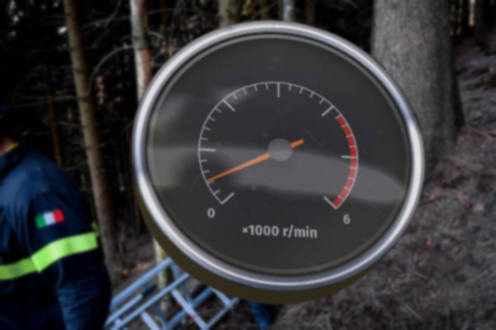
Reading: value=400 unit=rpm
